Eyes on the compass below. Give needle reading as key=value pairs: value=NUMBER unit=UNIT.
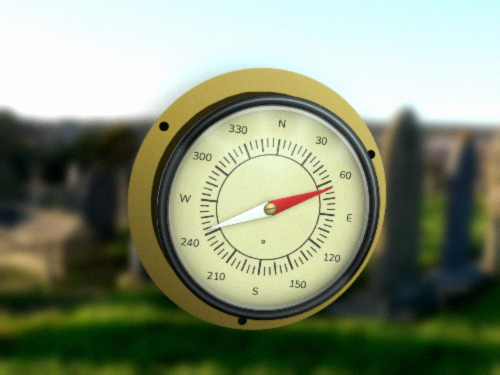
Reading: value=65 unit=°
